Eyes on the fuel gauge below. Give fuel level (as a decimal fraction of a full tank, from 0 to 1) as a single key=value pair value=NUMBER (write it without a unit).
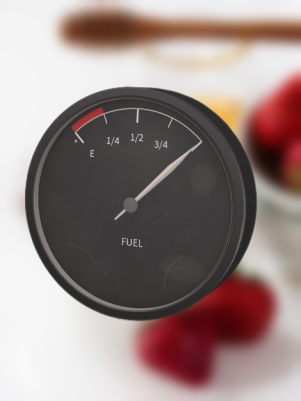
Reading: value=1
